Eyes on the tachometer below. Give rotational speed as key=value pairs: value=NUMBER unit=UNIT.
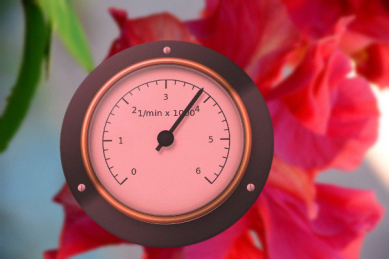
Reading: value=3800 unit=rpm
